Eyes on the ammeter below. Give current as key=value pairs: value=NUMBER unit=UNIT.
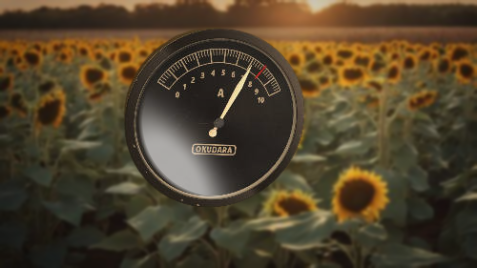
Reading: value=7 unit=A
